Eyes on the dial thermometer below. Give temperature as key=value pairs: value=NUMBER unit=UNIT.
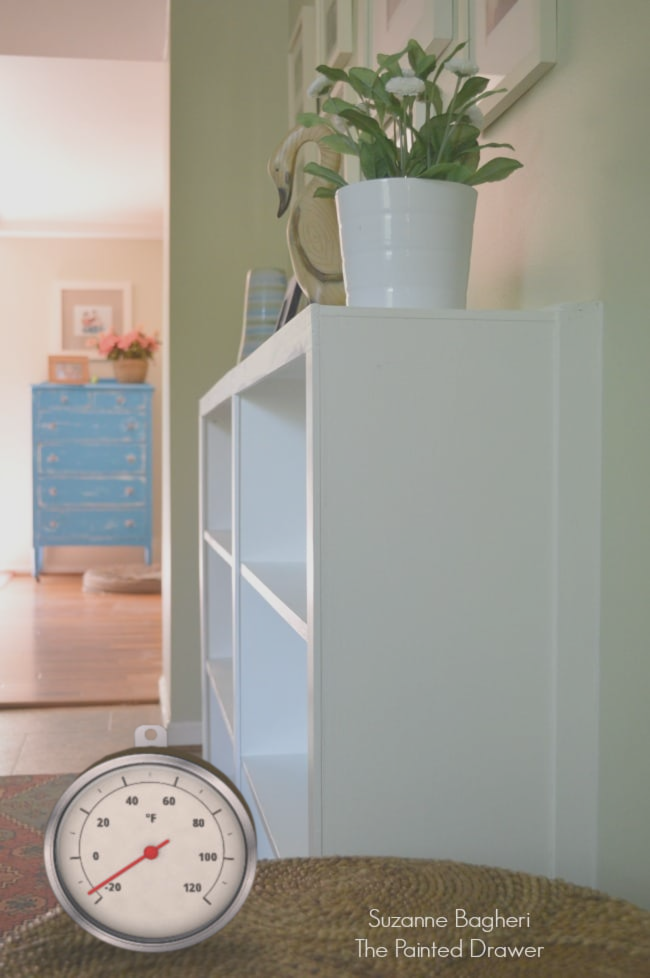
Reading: value=-15 unit=°F
